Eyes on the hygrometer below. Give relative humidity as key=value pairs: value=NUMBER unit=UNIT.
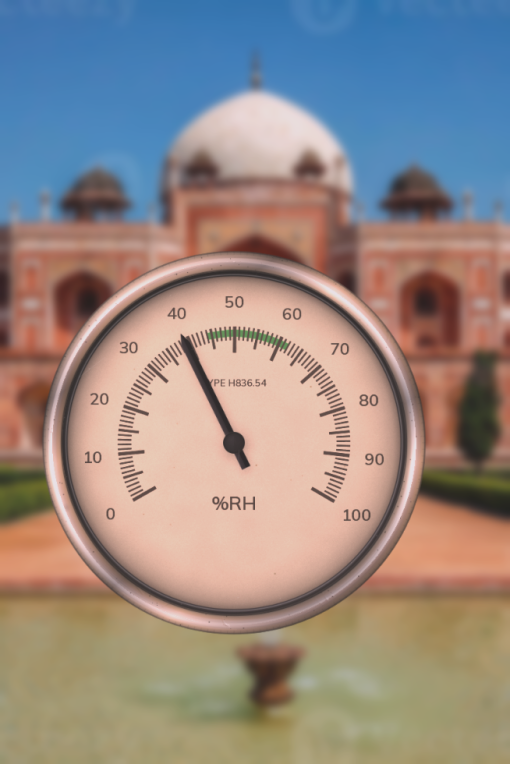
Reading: value=39 unit=%
